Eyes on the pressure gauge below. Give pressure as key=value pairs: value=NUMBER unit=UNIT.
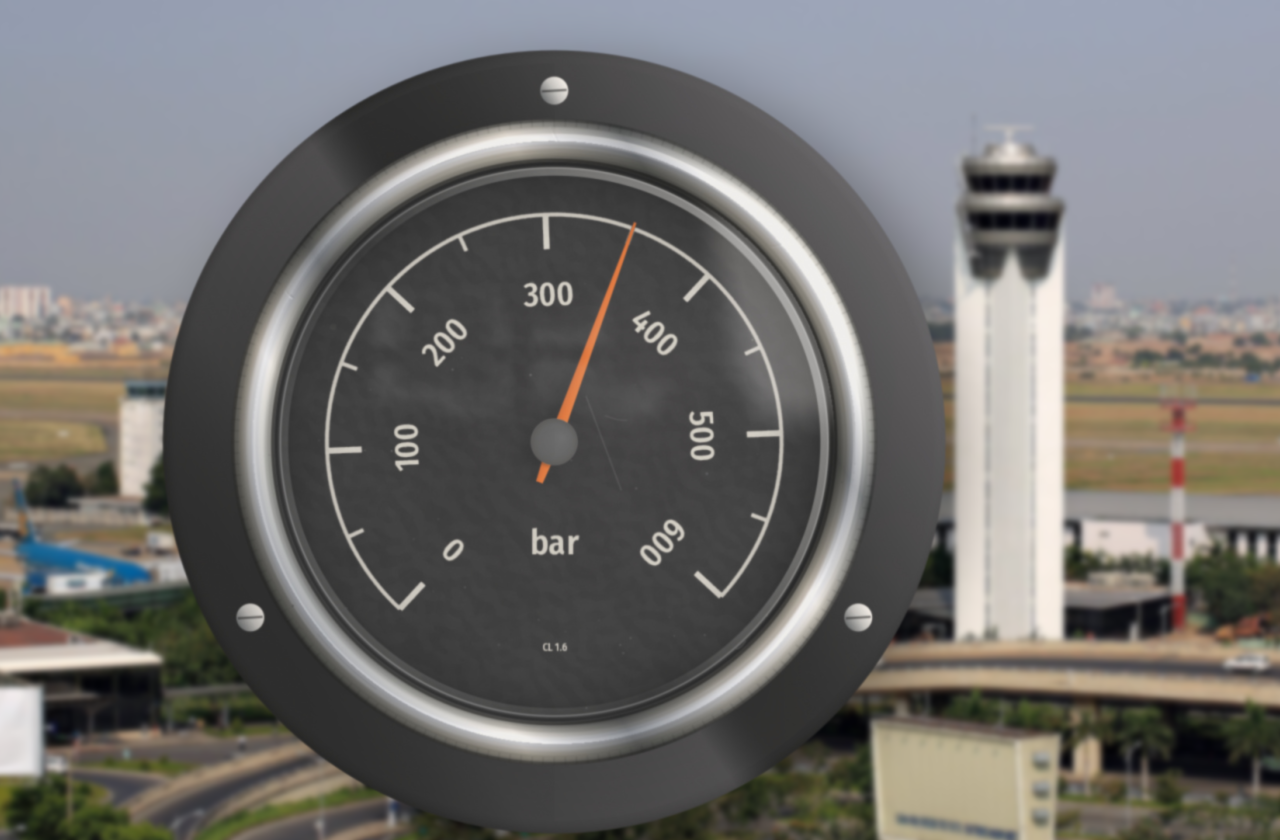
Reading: value=350 unit=bar
